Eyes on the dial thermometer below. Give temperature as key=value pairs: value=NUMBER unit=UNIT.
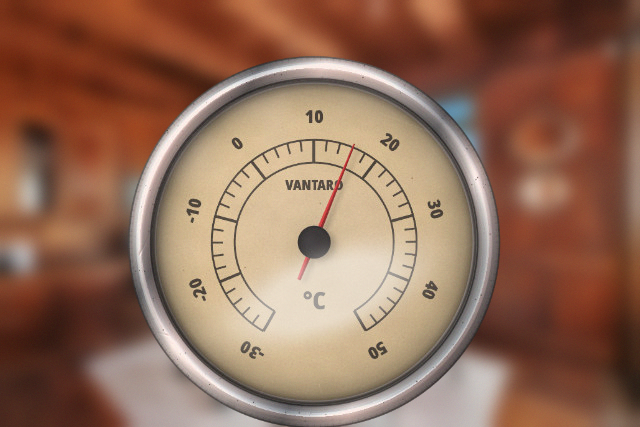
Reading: value=16 unit=°C
